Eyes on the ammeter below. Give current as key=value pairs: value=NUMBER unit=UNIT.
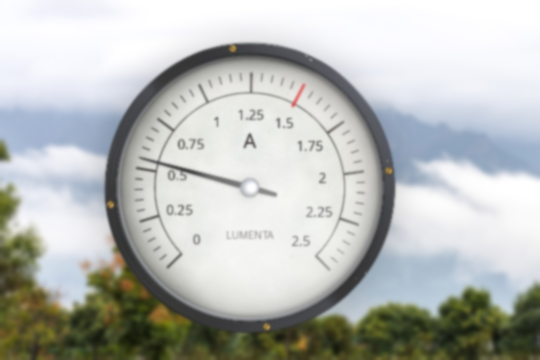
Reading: value=0.55 unit=A
